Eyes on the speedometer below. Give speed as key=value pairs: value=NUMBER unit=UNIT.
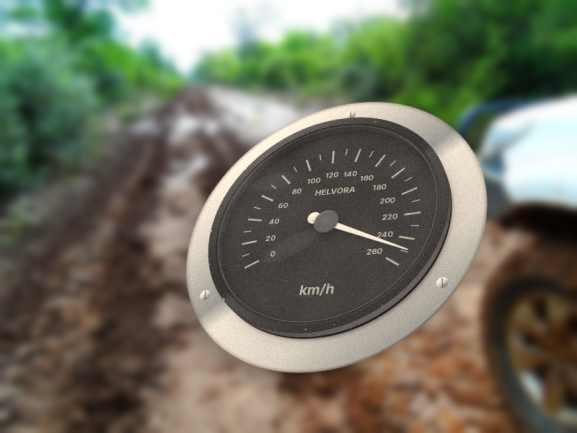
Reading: value=250 unit=km/h
